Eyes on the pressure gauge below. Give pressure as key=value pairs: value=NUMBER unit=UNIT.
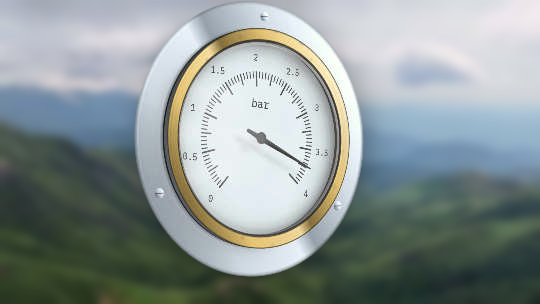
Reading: value=3.75 unit=bar
